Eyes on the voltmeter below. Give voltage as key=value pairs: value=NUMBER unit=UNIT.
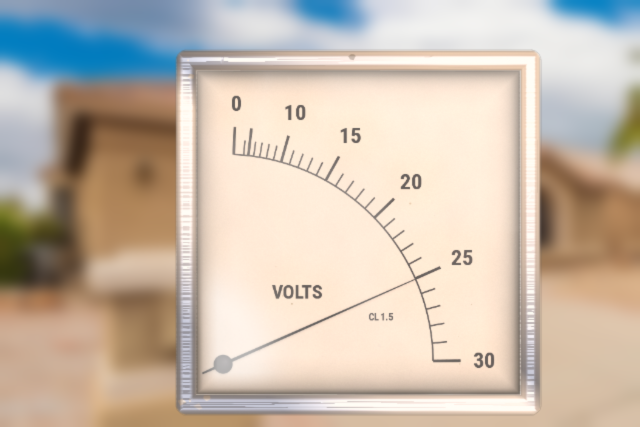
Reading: value=25 unit=V
